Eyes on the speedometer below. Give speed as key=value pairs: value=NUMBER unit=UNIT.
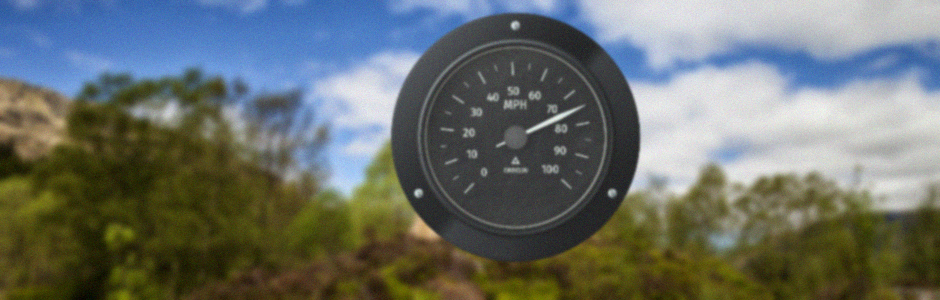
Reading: value=75 unit=mph
